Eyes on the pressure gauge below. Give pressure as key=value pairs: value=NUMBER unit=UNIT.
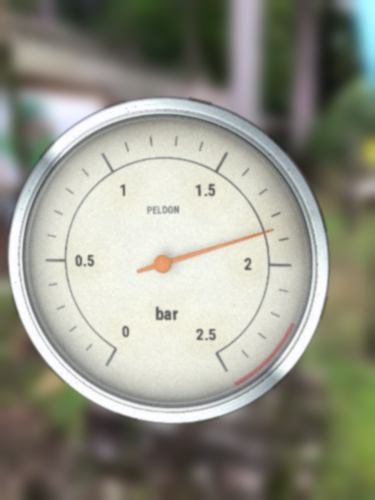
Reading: value=1.85 unit=bar
